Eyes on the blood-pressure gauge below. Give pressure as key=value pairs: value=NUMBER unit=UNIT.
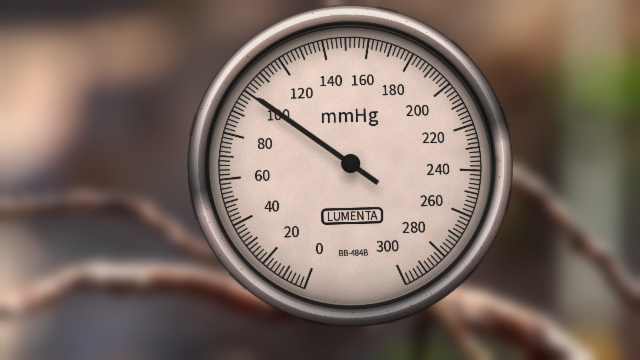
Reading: value=100 unit=mmHg
